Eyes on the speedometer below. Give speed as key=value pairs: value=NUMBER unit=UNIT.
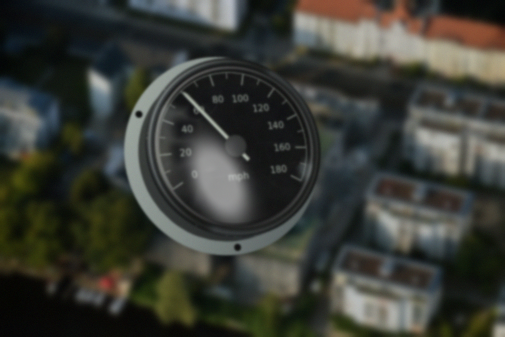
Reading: value=60 unit=mph
